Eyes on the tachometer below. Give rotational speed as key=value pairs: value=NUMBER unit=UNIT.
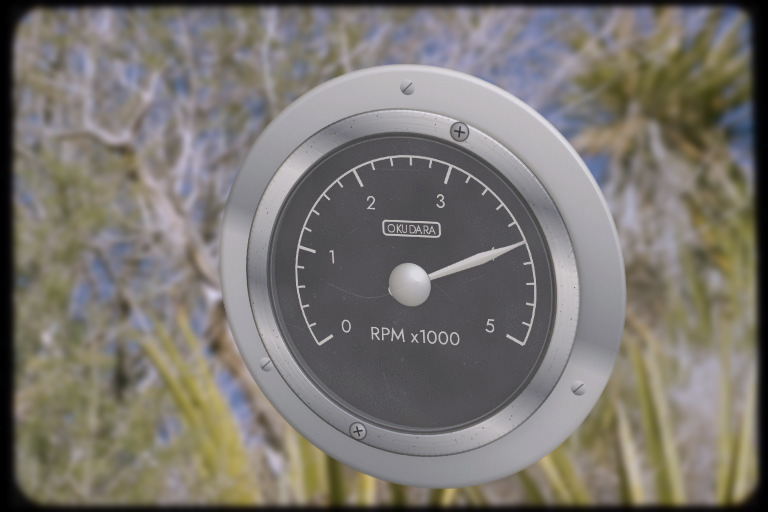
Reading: value=4000 unit=rpm
